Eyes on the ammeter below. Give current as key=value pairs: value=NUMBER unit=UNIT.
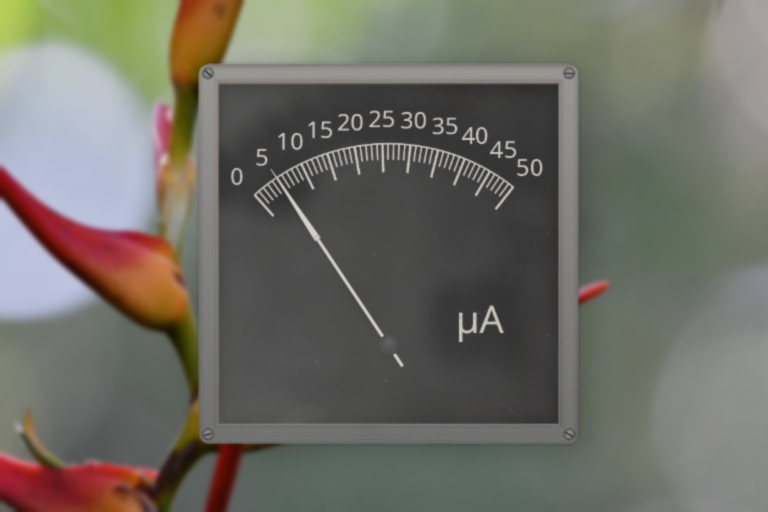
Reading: value=5 unit=µA
